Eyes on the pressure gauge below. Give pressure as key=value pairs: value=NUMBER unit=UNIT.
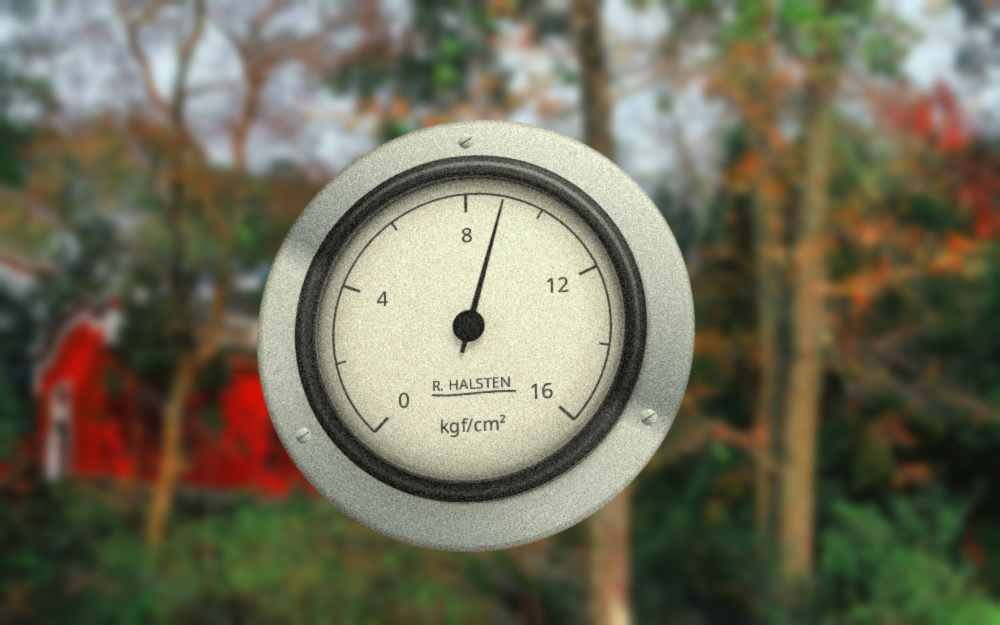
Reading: value=9 unit=kg/cm²
